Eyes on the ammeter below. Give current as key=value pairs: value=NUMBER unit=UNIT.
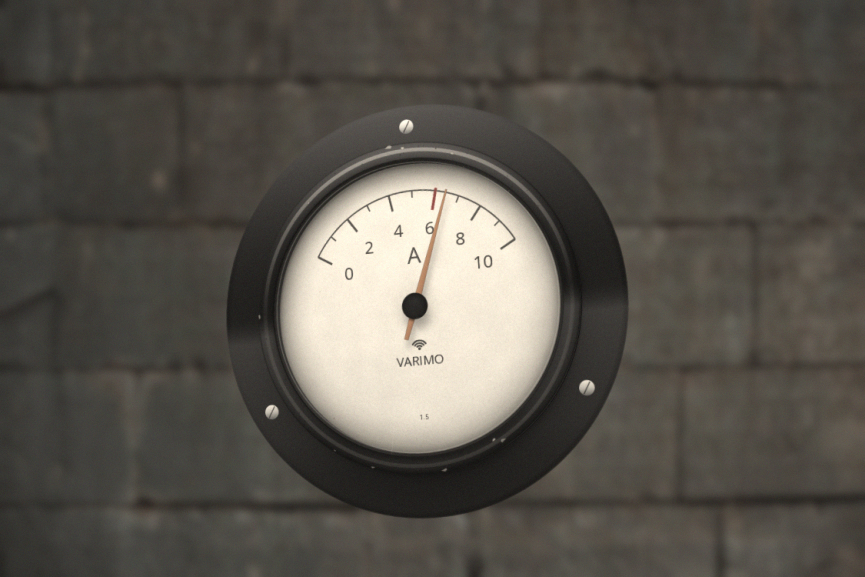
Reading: value=6.5 unit=A
